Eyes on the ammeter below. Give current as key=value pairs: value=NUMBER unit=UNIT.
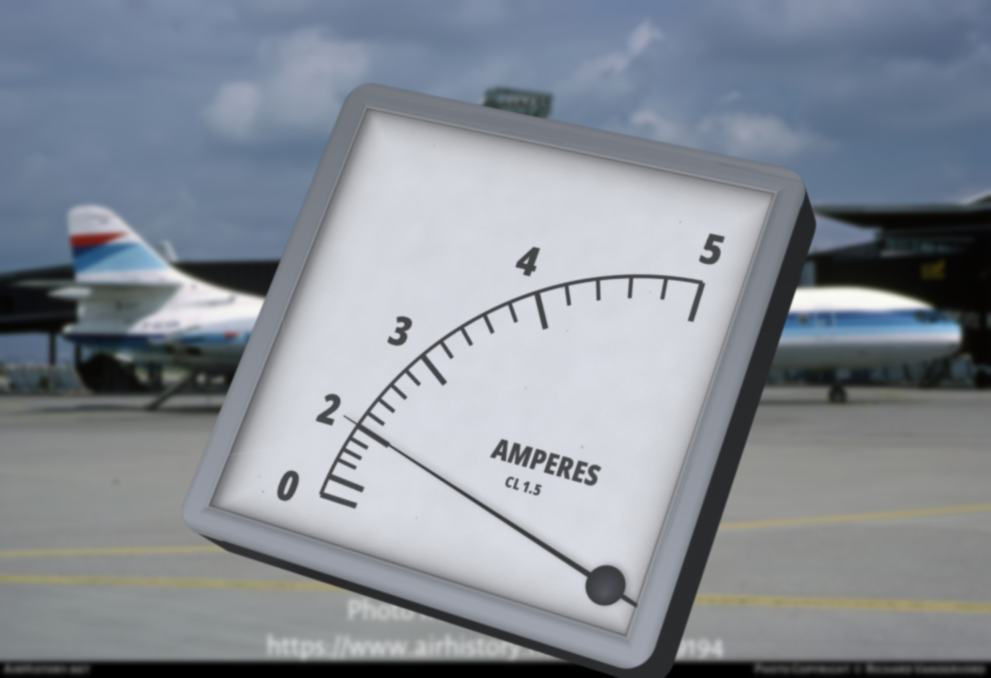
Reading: value=2 unit=A
